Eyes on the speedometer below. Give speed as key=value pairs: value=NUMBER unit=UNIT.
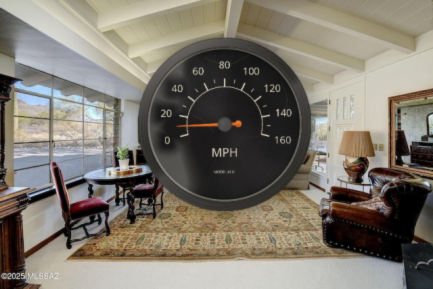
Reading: value=10 unit=mph
